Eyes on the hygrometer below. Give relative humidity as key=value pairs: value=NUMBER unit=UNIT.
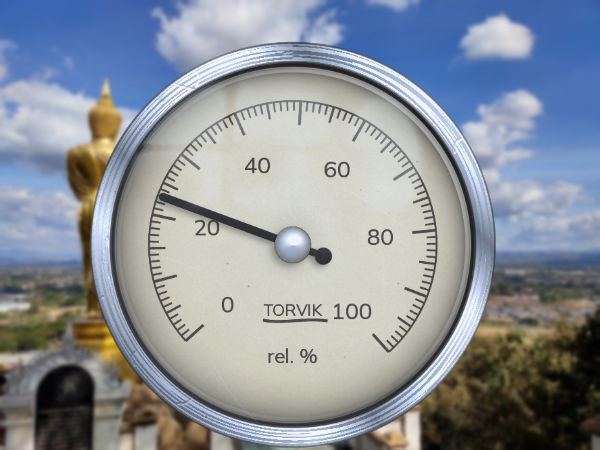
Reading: value=23 unit=%
